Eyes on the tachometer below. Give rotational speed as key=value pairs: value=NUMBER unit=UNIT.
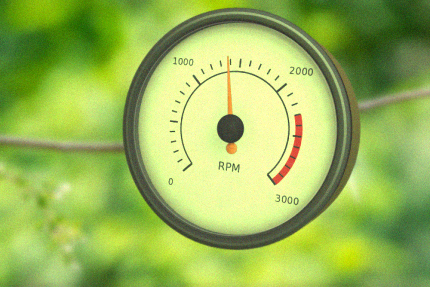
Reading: value=1400 unit=rpm
